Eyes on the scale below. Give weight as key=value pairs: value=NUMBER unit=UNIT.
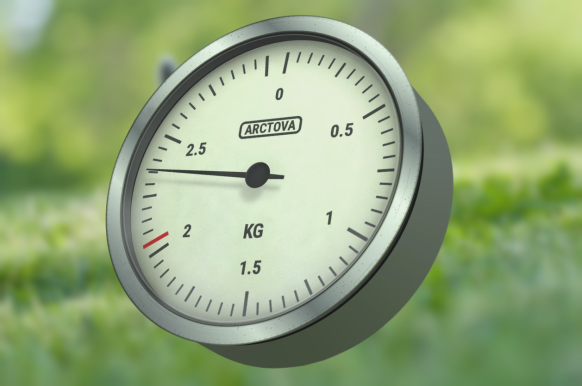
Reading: value=2.35 unit=kg
